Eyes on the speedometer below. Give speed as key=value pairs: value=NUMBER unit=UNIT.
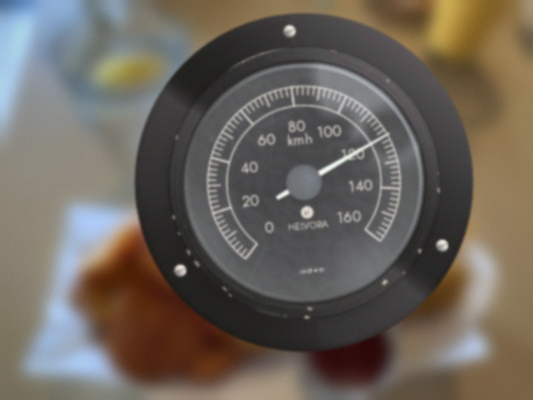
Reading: value=120 unit=km/h
